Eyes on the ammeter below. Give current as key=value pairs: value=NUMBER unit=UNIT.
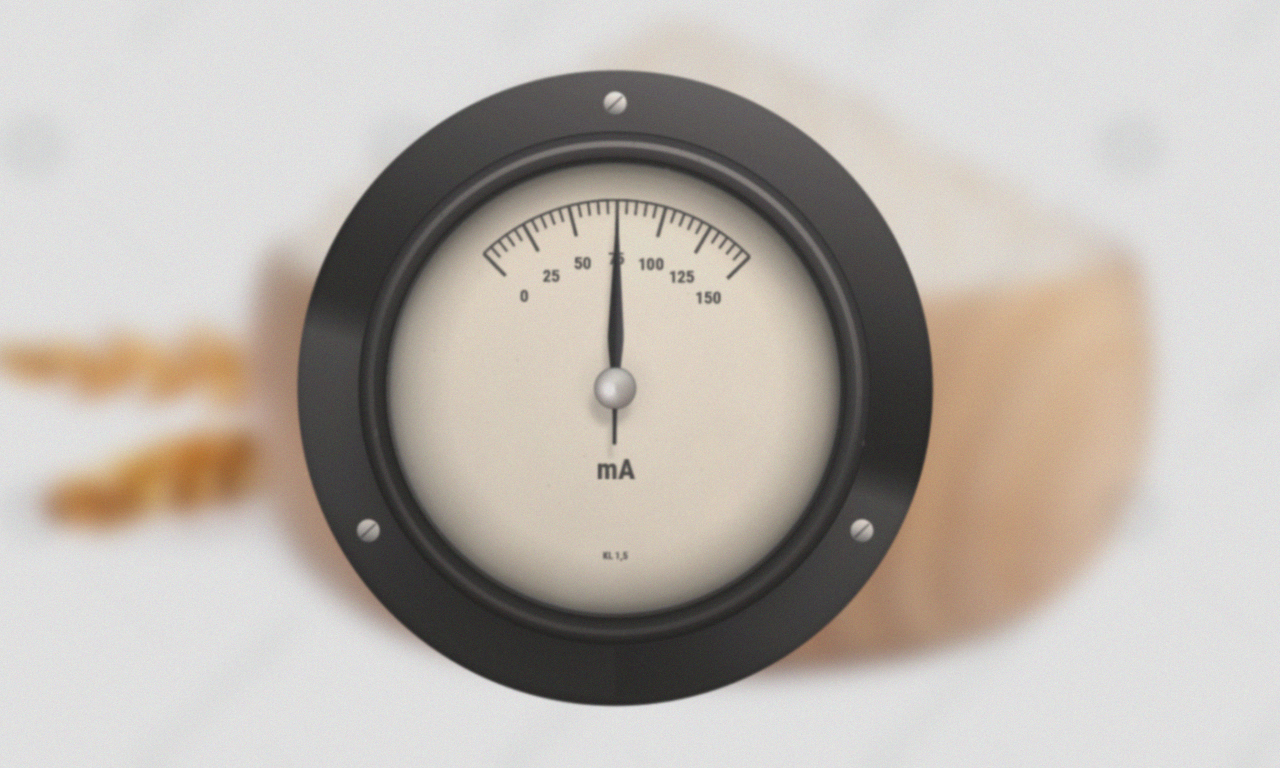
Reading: value=75 unit=mA
